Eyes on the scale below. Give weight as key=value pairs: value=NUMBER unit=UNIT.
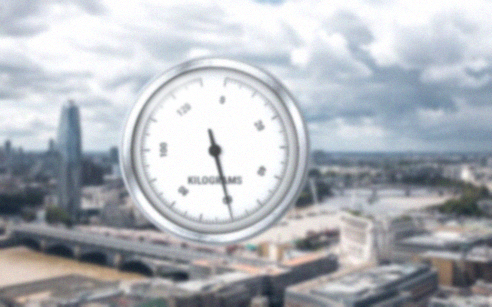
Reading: value=60 unit=kg
